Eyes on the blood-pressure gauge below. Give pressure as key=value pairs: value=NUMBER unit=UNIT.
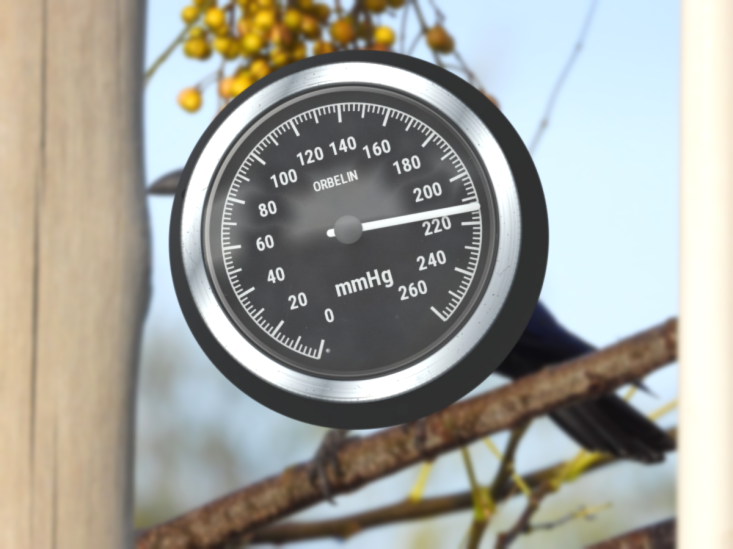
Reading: value=214 unit=mmHg
